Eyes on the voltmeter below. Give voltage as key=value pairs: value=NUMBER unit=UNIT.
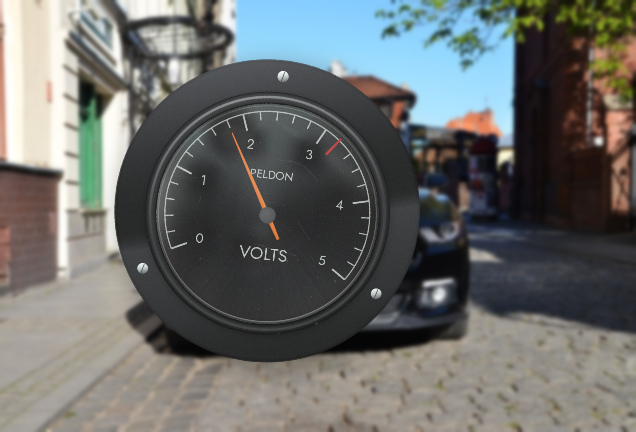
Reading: value=1.8 unit=V
